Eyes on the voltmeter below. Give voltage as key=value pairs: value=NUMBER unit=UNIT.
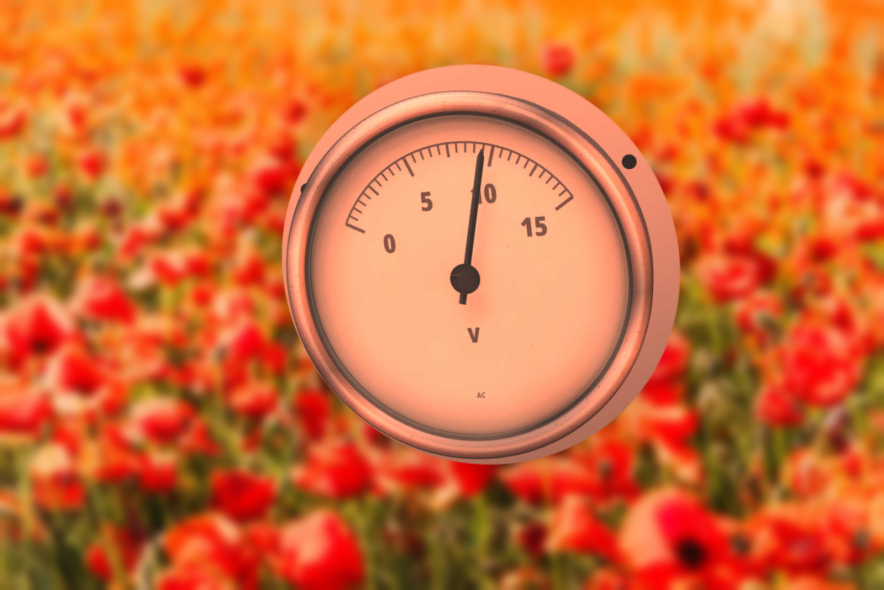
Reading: value=9.5 unit=V
